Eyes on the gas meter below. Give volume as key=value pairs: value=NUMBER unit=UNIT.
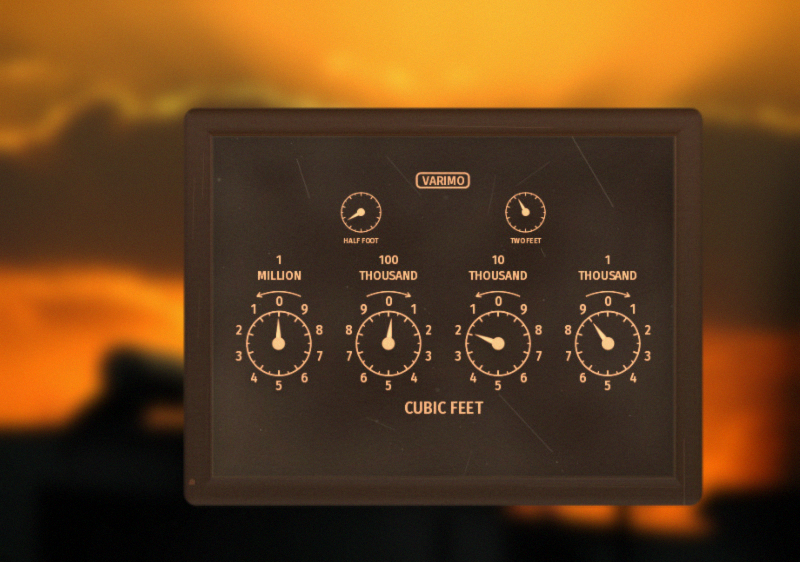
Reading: value=1900 unit=ft³
